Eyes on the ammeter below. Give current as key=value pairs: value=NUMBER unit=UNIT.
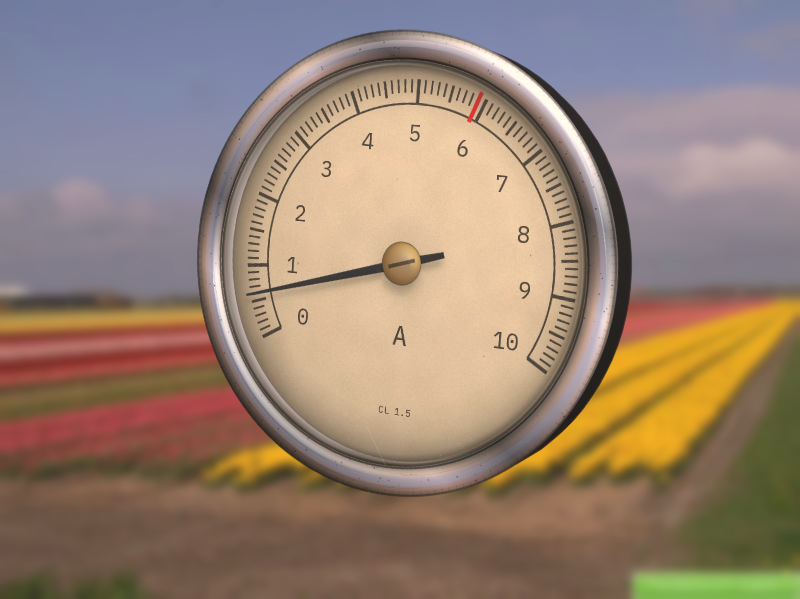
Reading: value=0.6 unit=A
